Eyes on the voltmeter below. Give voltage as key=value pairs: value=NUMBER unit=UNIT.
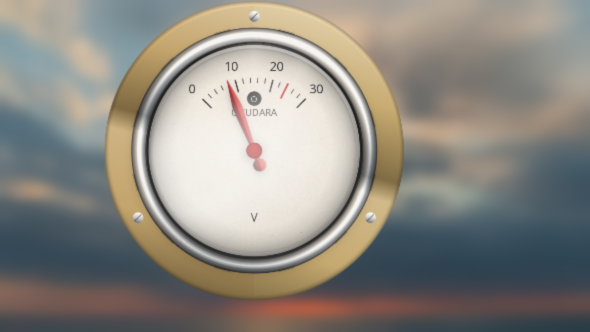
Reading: value=8 unit=V
